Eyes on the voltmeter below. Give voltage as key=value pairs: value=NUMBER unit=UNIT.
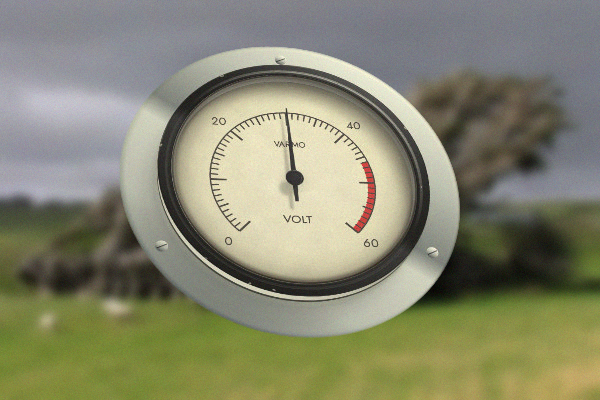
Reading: value=30 unit=V
